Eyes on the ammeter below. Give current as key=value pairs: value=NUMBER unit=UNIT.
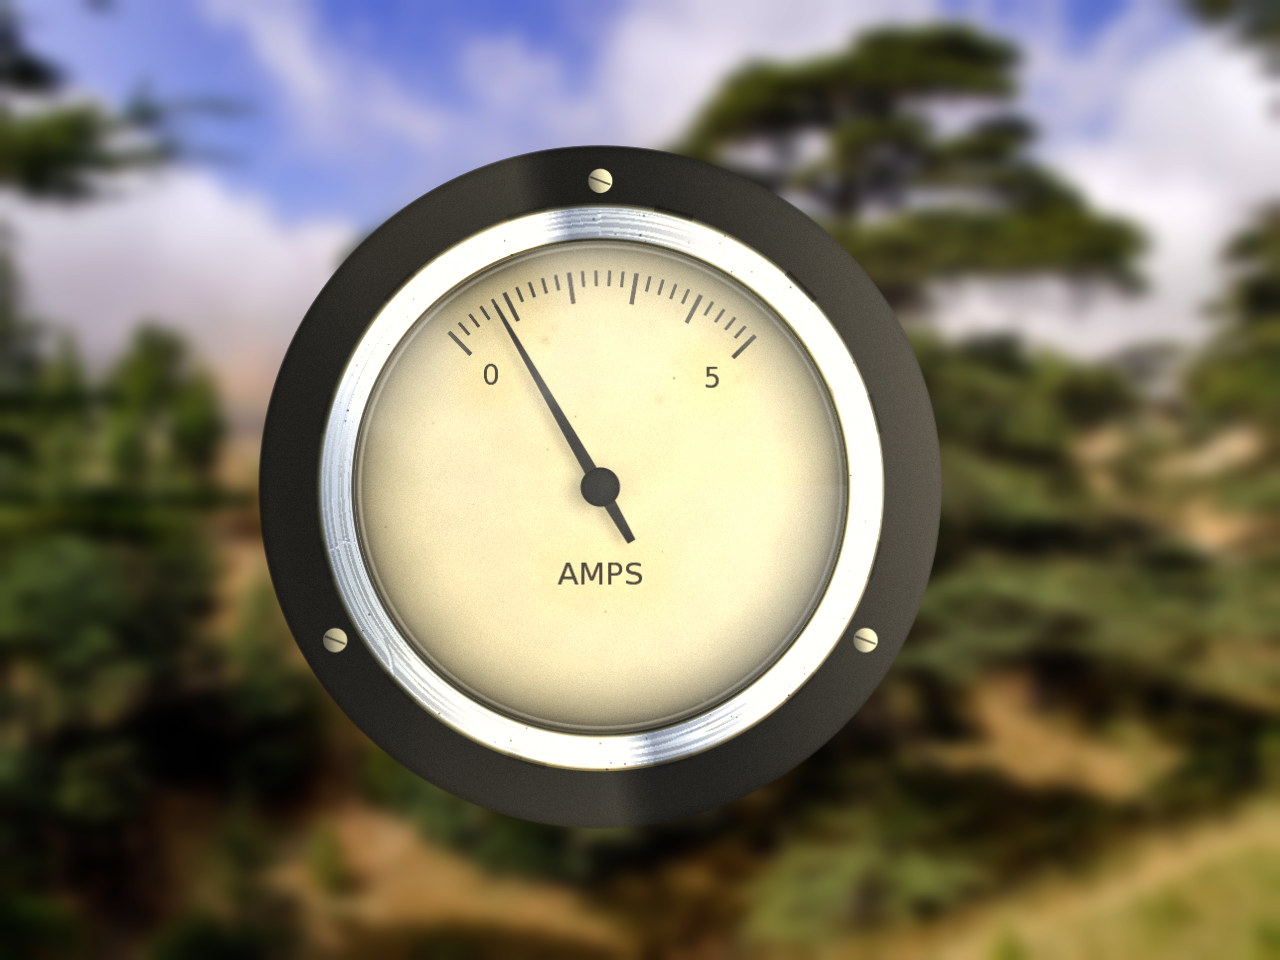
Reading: value=0.8 unit=A
